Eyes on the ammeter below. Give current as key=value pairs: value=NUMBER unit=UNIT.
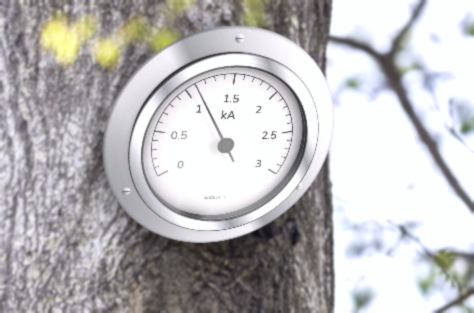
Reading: value=1.1 unit=kA
